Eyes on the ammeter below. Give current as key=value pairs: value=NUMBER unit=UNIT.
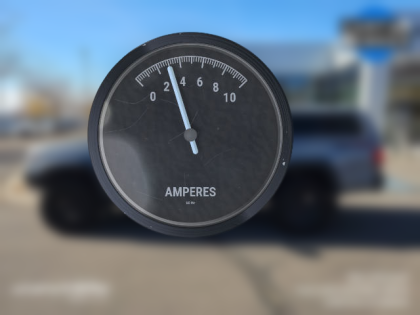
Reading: value=3 unit=A
